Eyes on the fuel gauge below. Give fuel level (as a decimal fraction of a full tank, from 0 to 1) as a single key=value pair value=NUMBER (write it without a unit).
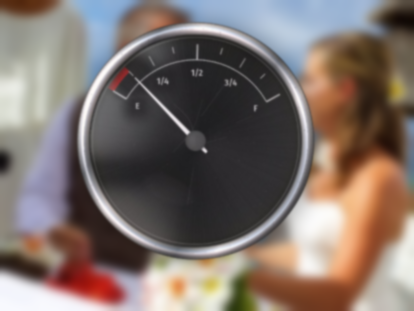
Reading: value=0.125
